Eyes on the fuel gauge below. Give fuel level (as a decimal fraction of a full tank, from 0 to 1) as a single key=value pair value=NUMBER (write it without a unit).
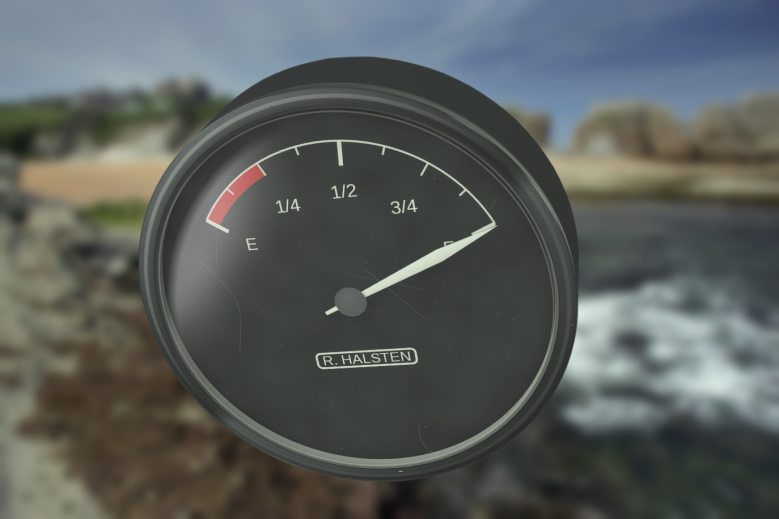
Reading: value=1
